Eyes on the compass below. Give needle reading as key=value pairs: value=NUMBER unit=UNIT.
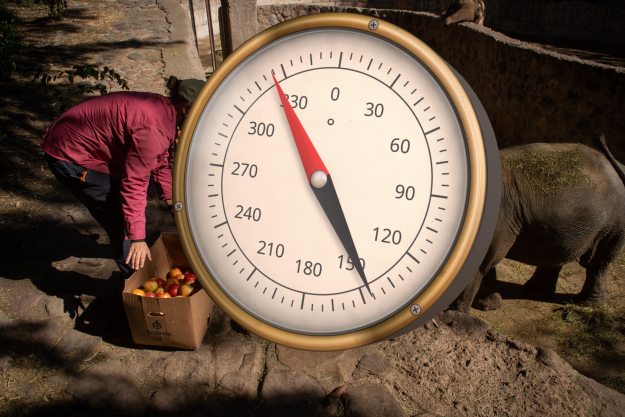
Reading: value=325 unit=°
